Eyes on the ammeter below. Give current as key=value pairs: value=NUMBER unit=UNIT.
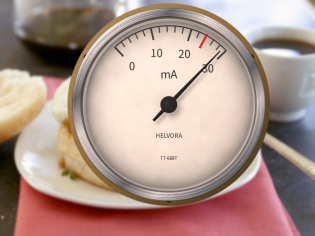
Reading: value=29 unit=mA
